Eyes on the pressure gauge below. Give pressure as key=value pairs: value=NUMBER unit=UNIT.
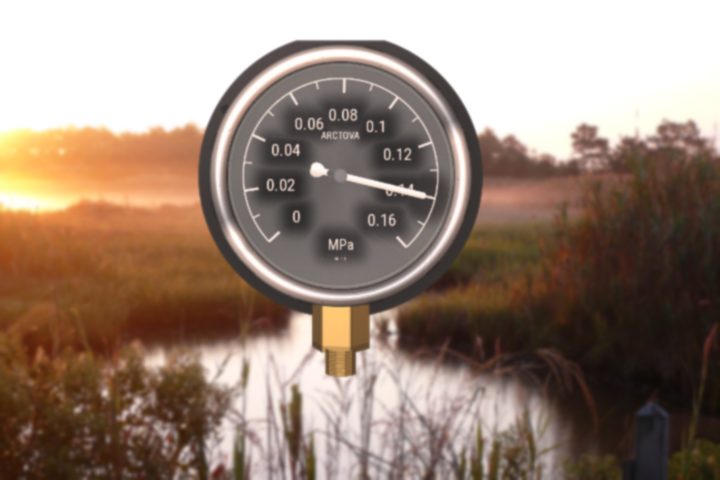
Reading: value=0.14 unit=MPa
